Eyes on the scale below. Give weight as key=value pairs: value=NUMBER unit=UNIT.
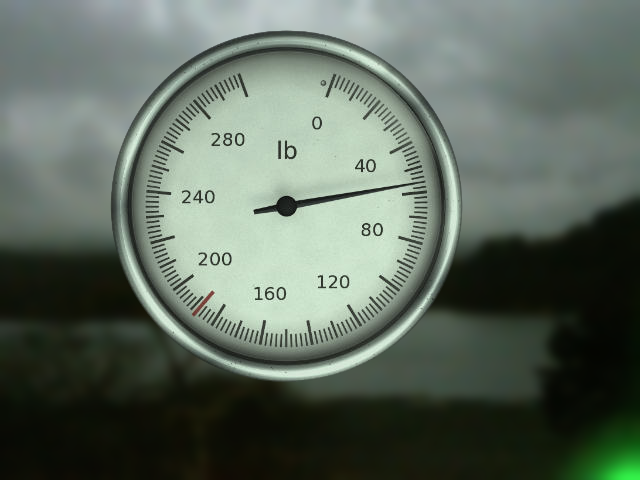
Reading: value=56 unit=lb
